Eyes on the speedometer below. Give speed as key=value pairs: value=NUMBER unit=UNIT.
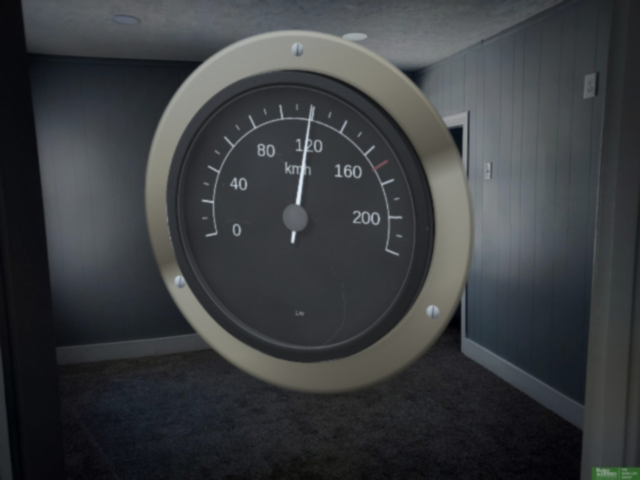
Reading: value=120 unit=km/h
